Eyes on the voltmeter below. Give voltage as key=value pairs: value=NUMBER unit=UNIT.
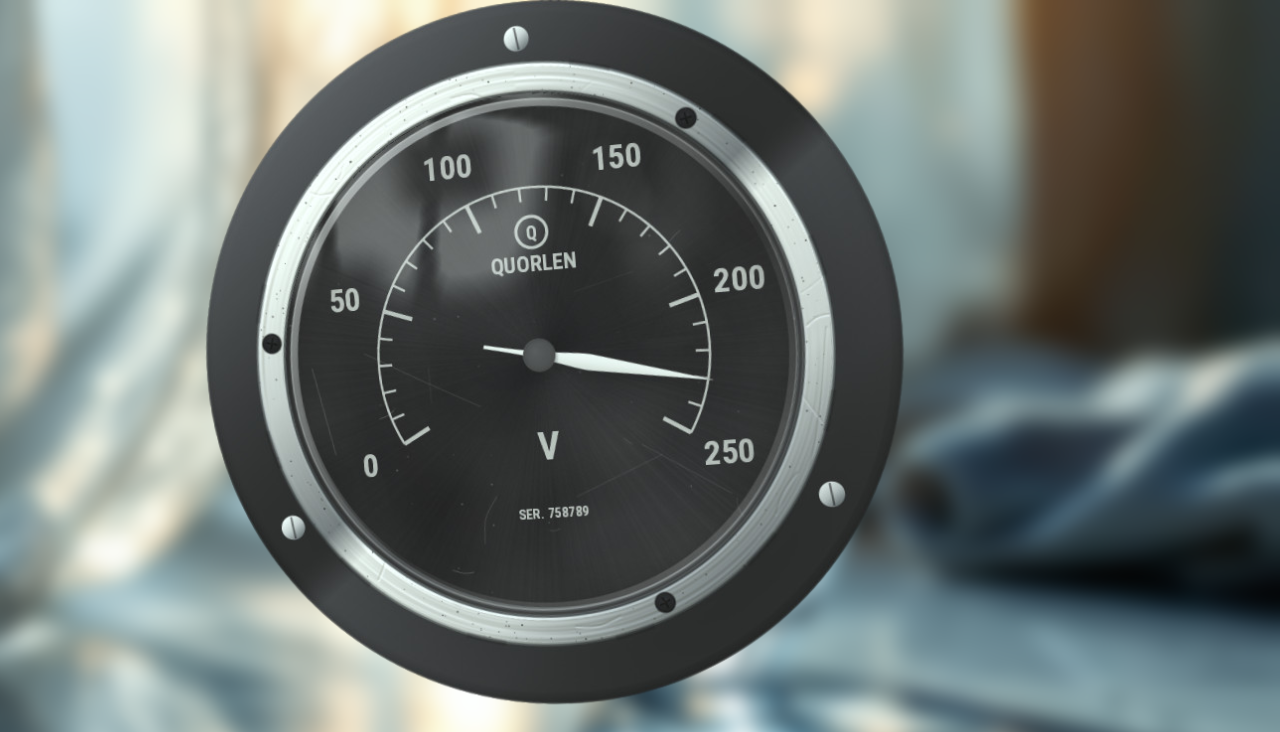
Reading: value=230 unit=V
